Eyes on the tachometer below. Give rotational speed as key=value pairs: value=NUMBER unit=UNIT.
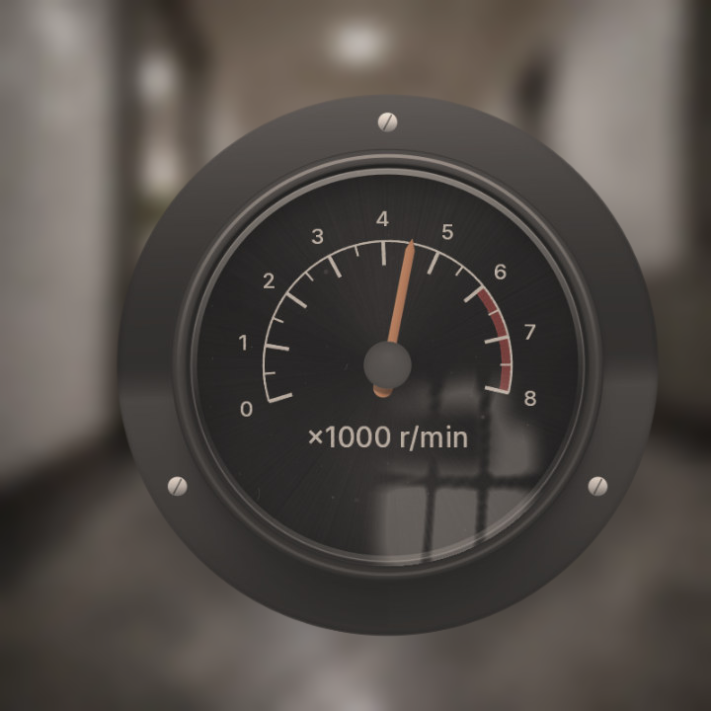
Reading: value=4500 unit=rpm
